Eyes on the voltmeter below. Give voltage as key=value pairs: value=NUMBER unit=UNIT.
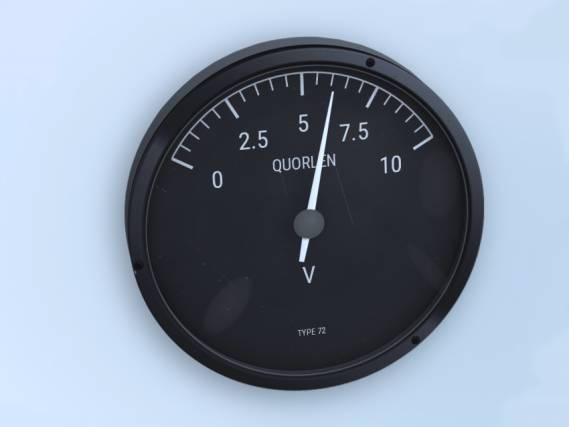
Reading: value=6 unit=V
